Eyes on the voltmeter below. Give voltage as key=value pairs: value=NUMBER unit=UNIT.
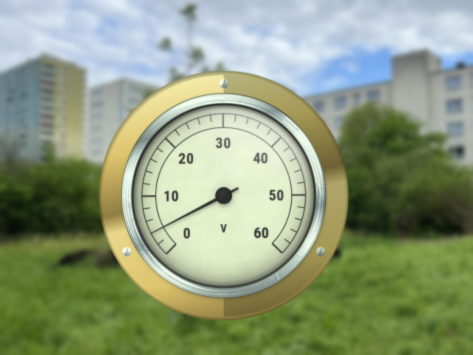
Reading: value=4 unit=V
